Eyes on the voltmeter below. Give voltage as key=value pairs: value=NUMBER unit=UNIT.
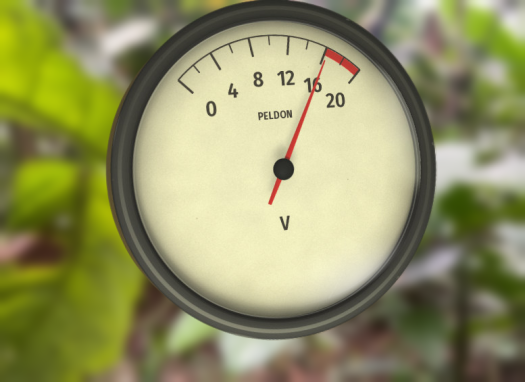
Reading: value=16 unit=V
